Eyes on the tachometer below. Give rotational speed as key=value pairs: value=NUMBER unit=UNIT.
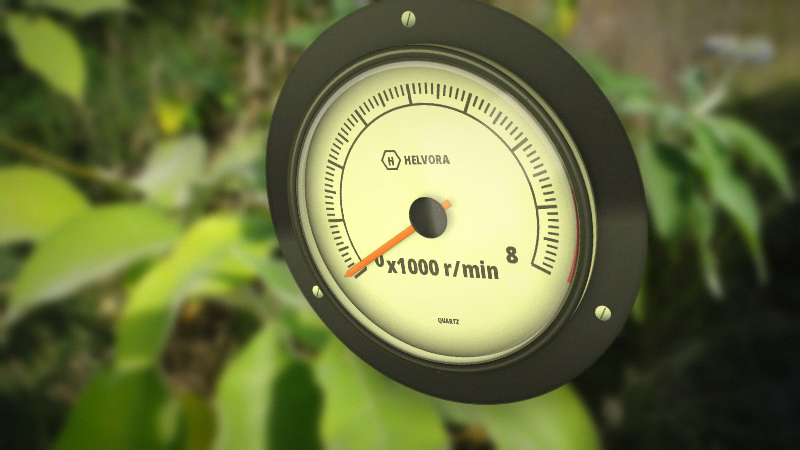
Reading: value=100 unit=rpm
